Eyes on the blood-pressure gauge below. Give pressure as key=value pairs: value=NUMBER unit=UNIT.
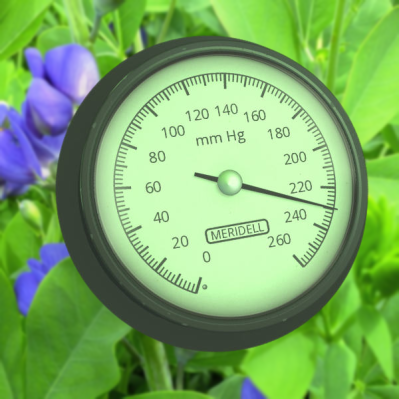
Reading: value=230 unit=mmHg
